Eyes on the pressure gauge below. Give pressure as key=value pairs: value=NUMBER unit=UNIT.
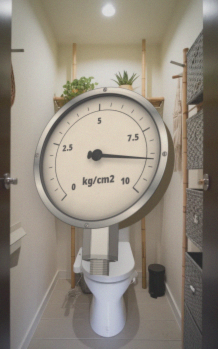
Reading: value=8.75 unit=kg/cm²
